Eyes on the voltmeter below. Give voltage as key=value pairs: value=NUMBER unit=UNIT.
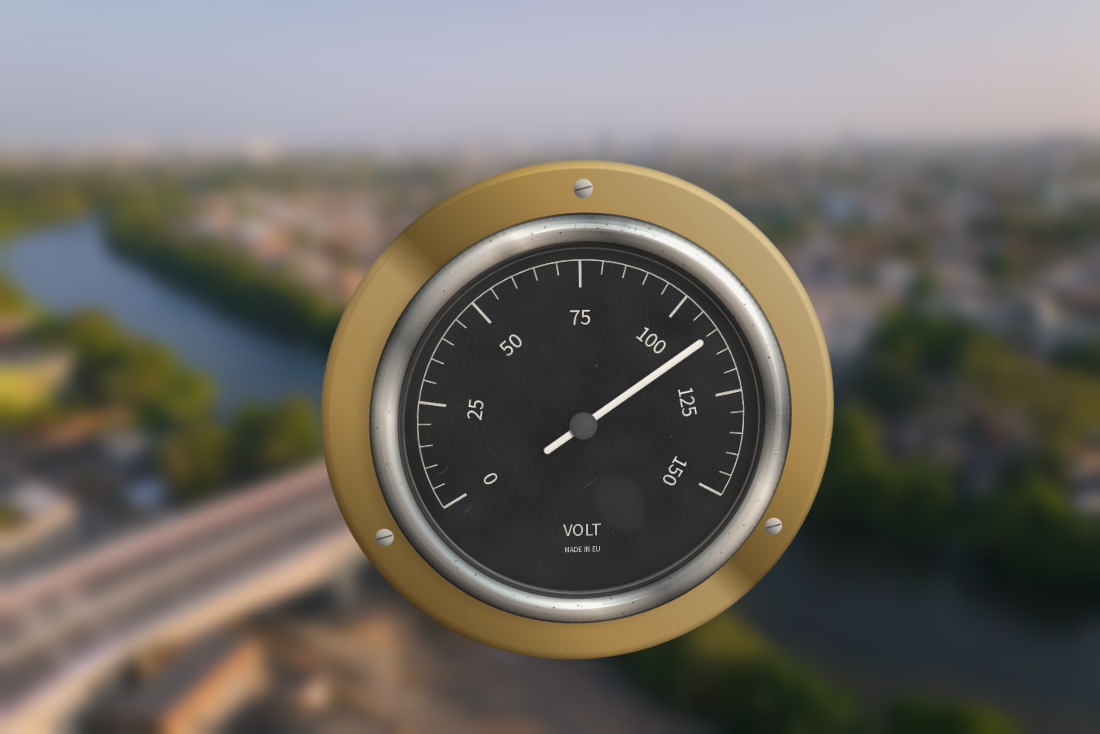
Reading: value=110 unit=V
